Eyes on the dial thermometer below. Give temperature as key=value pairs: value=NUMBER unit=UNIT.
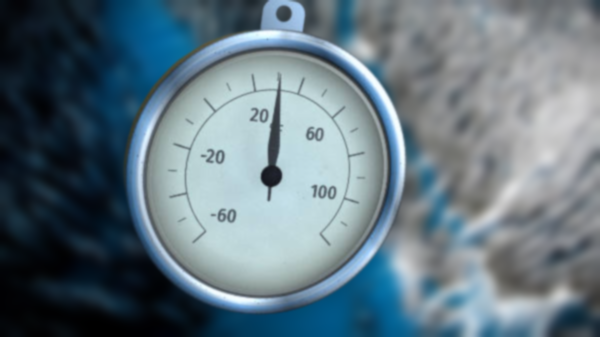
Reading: value=30 unit=°F
